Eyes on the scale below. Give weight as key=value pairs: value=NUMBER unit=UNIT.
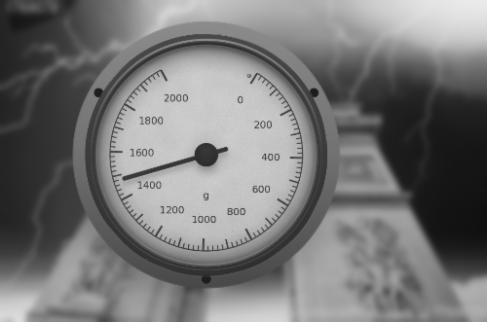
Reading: value=1480 unit=g
